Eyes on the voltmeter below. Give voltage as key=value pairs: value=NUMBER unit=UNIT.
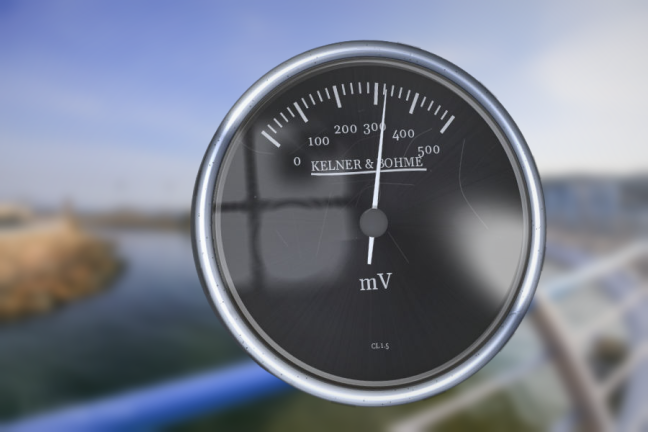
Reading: value=320 unit=mV
